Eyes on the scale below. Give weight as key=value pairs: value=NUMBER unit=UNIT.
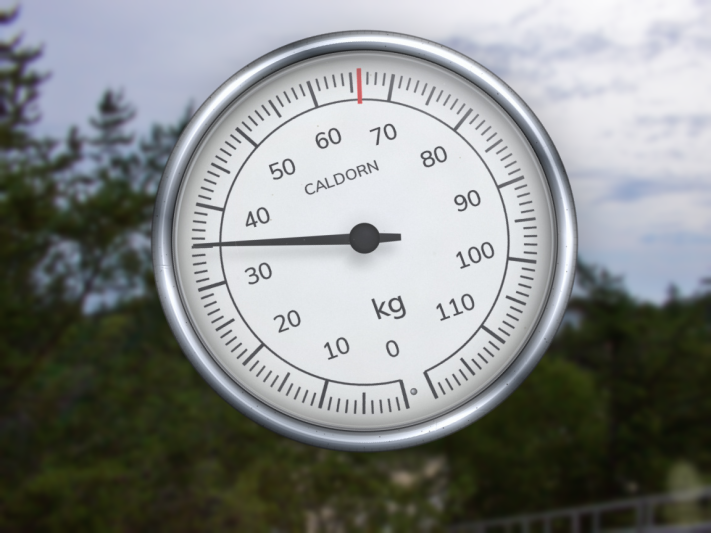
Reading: value=35 unit=kg
